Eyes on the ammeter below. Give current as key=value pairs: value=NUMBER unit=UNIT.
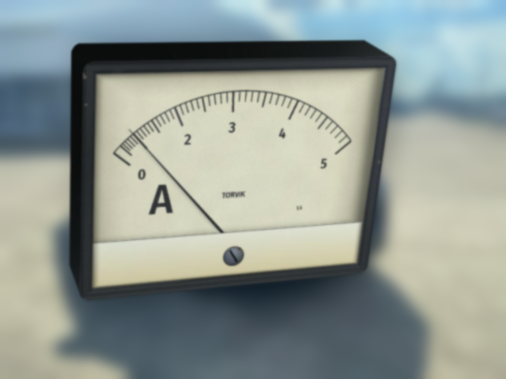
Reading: value=1 unit=A
